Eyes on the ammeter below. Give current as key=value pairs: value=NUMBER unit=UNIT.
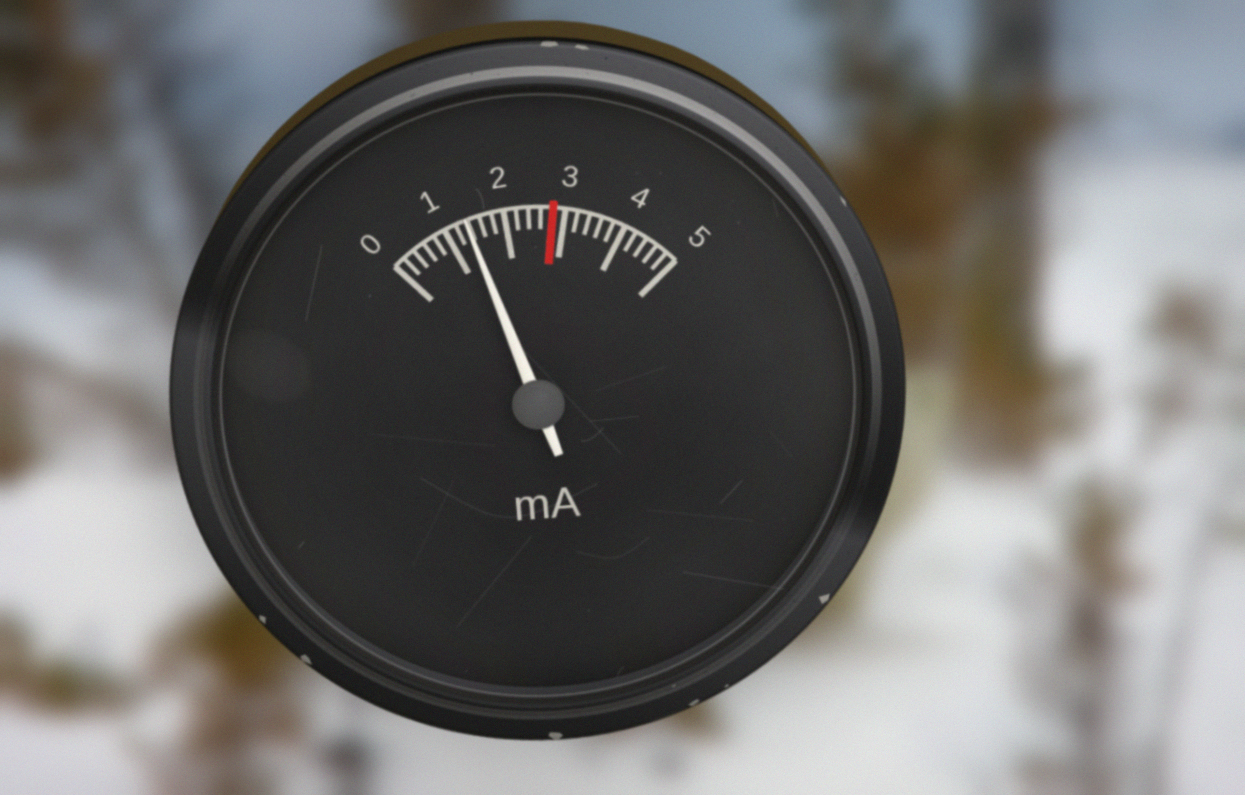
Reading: value=1.4 unit=mA
